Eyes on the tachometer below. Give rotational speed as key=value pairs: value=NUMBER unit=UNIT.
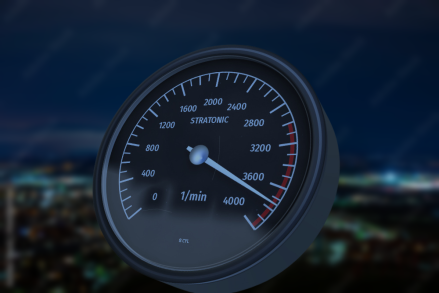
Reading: value=3750 unit=rpm
